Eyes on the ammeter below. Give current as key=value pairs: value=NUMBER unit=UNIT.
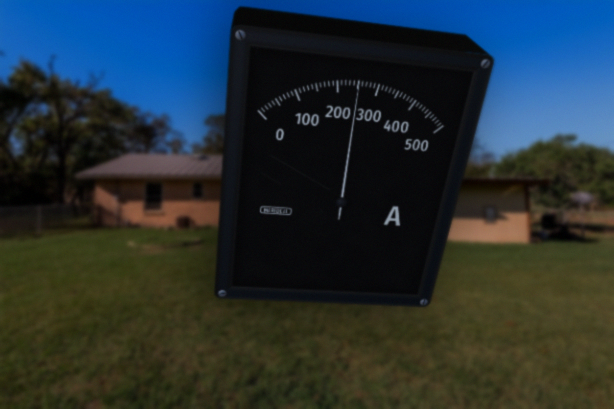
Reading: value=250 unit=A
